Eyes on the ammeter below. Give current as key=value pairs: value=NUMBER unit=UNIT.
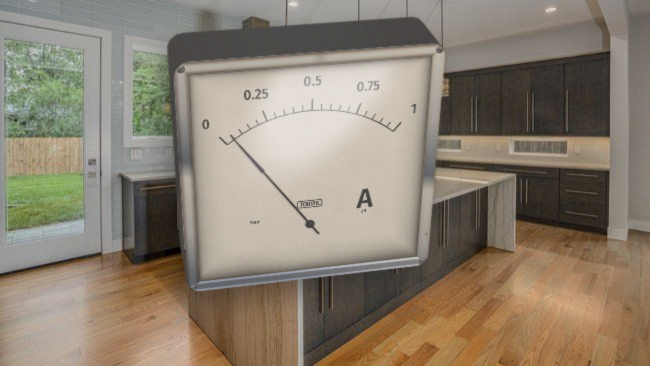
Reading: value=0.05 unit=A
